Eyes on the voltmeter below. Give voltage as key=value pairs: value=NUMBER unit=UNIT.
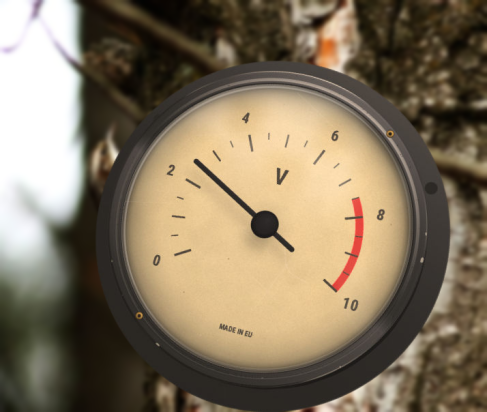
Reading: value=2.5 unit=V
